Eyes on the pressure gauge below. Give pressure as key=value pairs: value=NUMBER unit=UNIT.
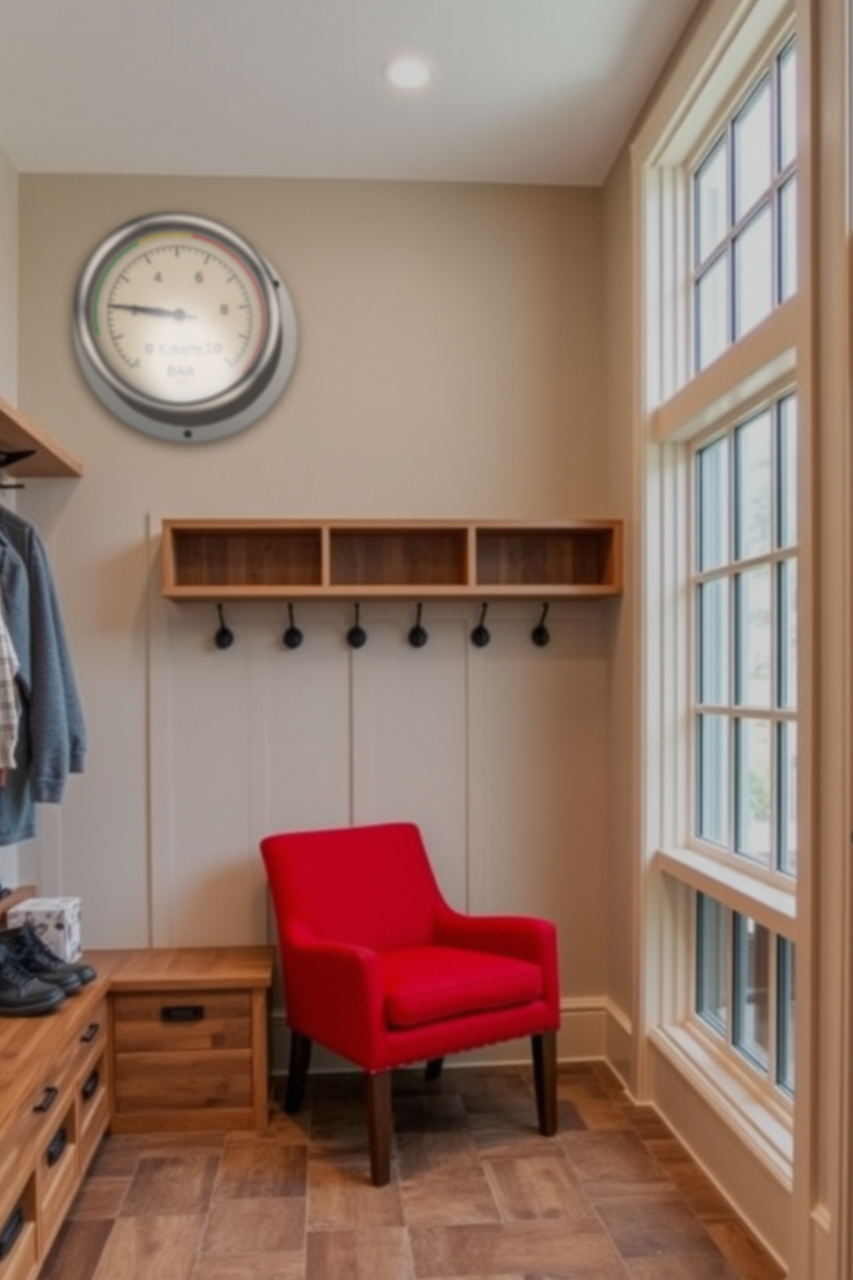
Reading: value=2 unit=bar
